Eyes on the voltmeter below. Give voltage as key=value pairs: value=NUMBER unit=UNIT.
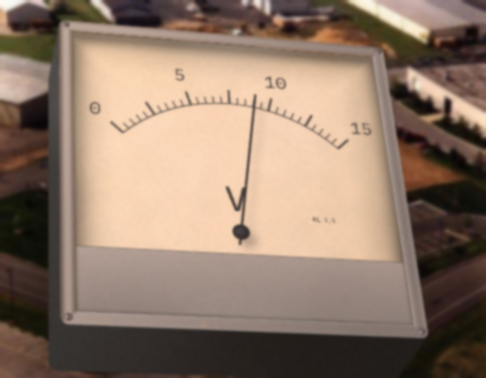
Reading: value=9 unit=V
